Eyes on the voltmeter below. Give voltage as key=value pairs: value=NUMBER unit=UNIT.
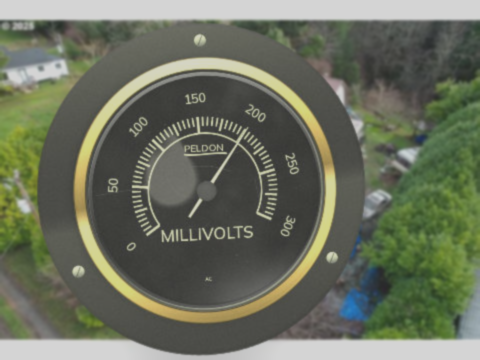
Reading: value=200 unit=mV
